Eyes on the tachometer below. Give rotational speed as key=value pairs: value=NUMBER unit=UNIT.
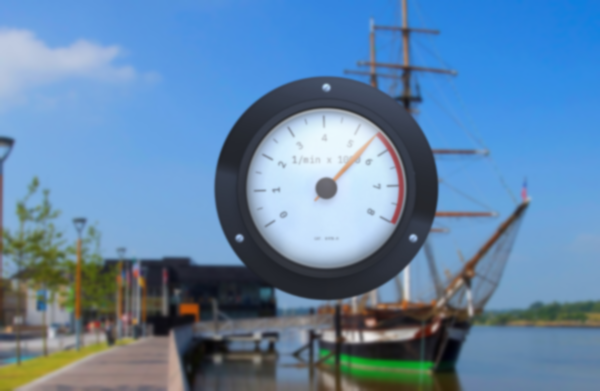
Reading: value=5500 unit=rpm
